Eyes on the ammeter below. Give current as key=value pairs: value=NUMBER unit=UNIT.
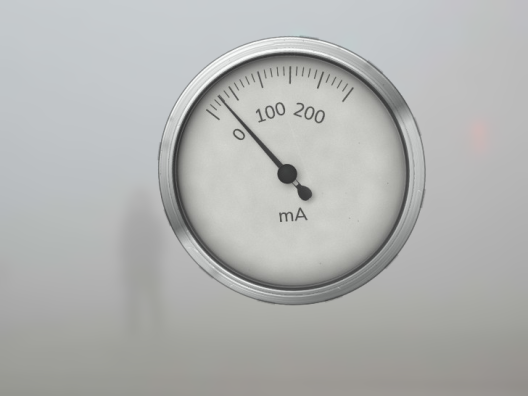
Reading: value=30 unit=mA
